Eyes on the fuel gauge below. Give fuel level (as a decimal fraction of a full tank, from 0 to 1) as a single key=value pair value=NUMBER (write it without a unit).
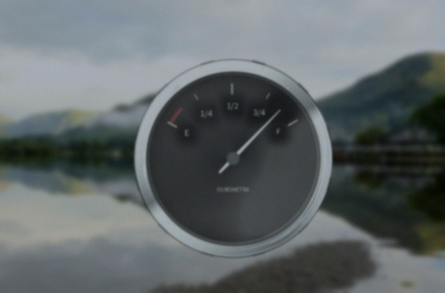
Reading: value=0.875
